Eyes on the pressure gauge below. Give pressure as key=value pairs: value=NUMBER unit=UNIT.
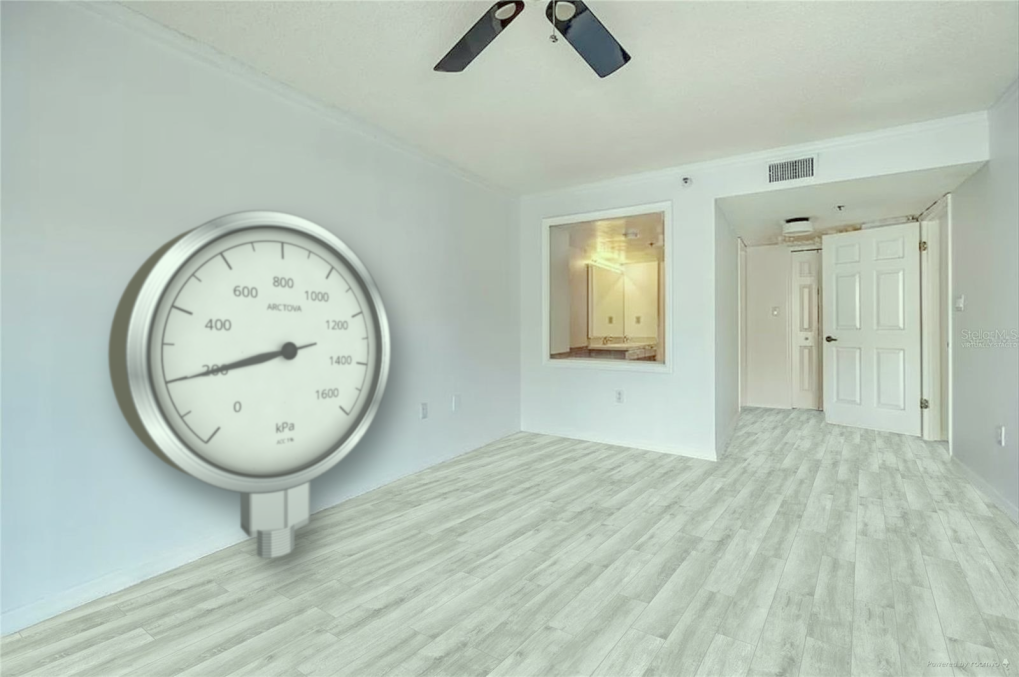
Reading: value=200 unit=kPa
